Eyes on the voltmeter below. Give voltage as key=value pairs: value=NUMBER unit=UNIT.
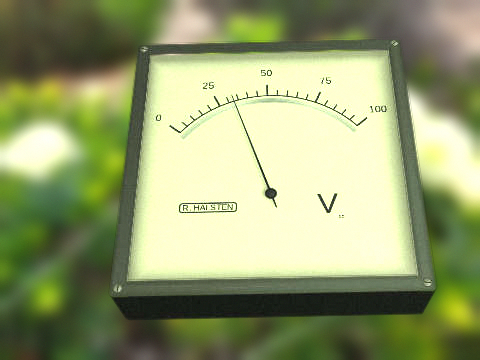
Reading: value=32.5 unit=V
